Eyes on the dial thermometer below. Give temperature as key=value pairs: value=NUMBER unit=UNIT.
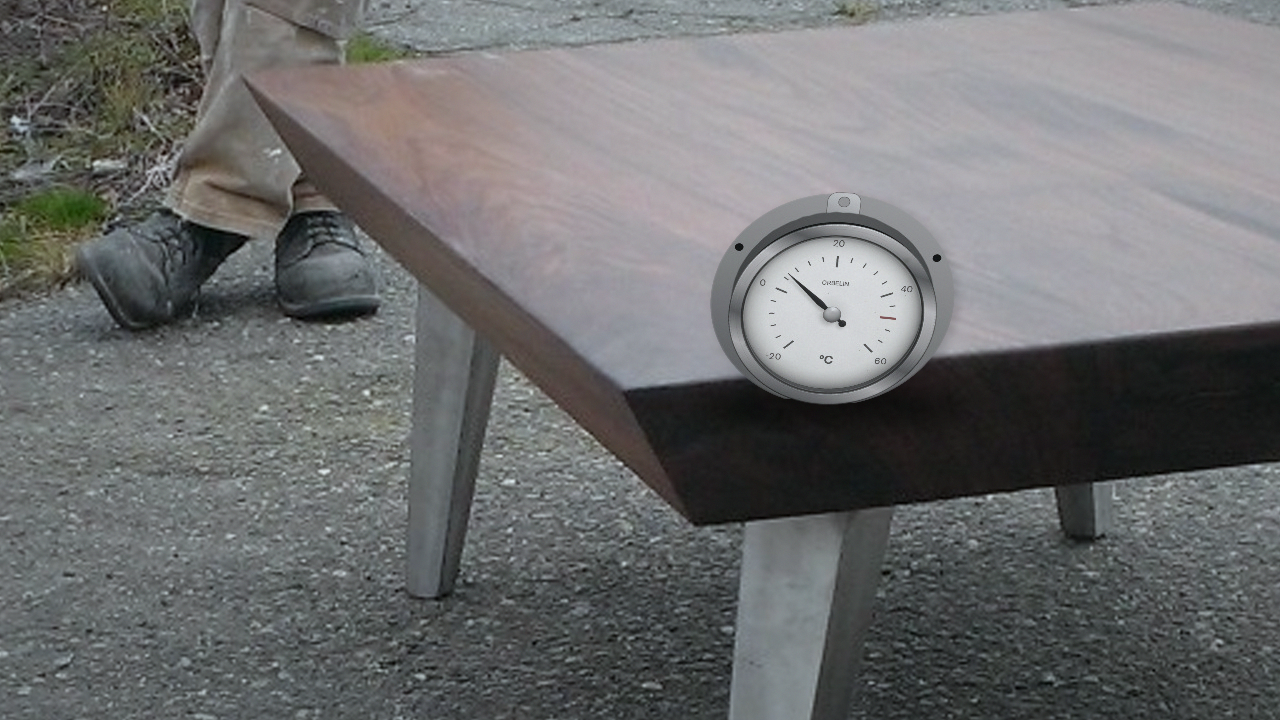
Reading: value=6 unit=°C
